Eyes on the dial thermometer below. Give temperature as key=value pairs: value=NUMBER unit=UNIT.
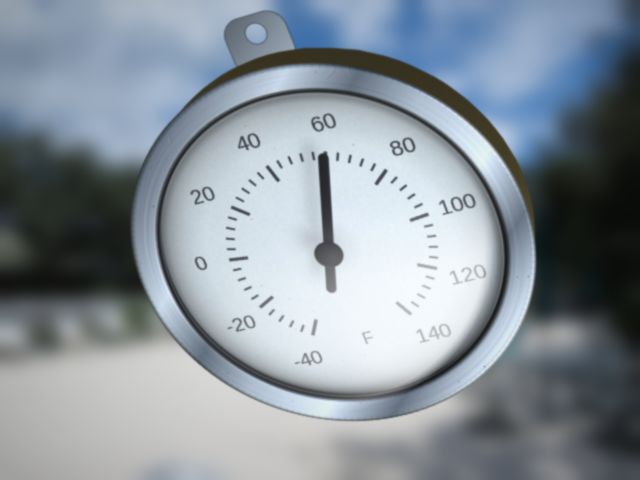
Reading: value=60 unit=°F
